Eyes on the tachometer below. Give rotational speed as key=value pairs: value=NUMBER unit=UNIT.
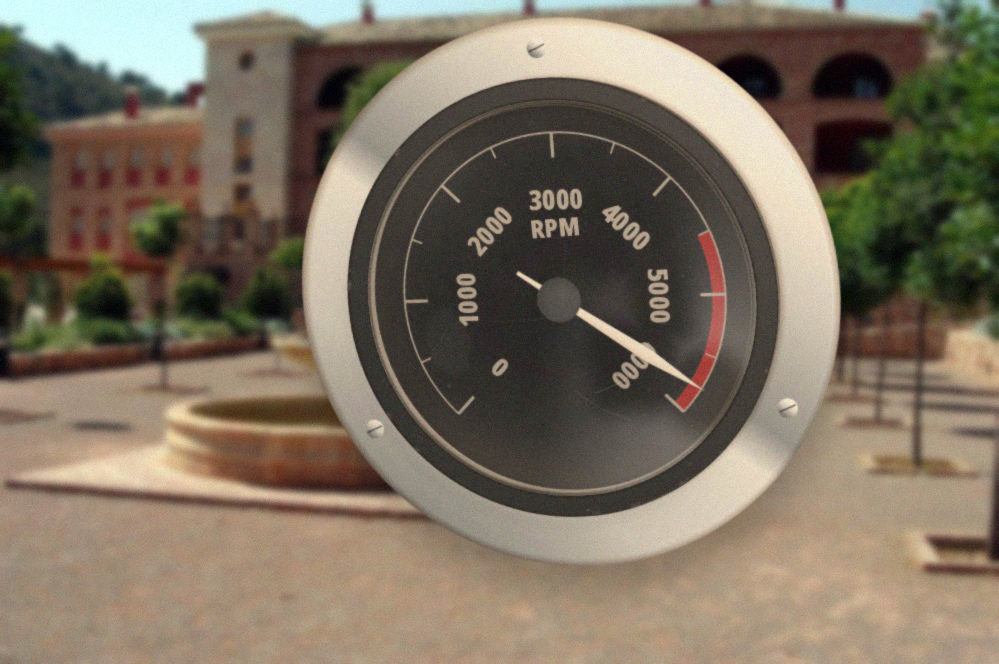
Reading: value=5750 unit=rpm
